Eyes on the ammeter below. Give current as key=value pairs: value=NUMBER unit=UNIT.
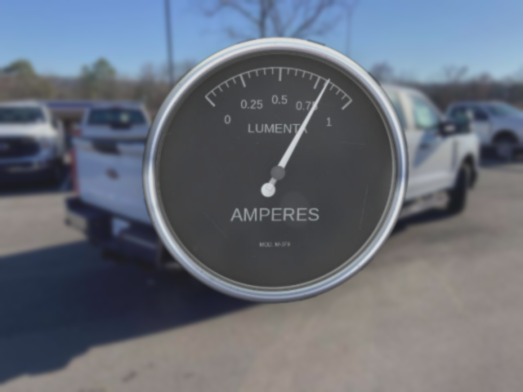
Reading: value=0.8 unit=A
